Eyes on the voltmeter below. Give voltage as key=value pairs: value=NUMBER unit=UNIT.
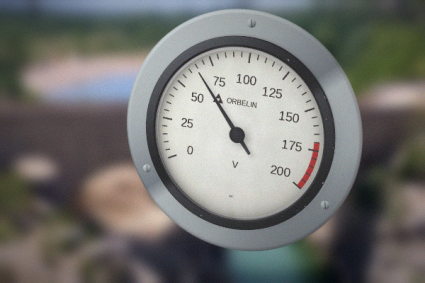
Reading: value=65 unit=V
